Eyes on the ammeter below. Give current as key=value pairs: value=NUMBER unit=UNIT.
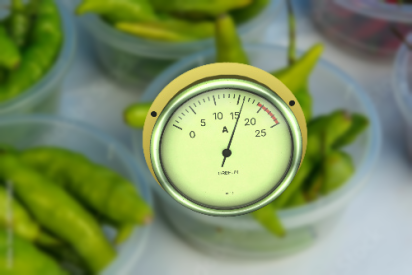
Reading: value=16 unit=A
